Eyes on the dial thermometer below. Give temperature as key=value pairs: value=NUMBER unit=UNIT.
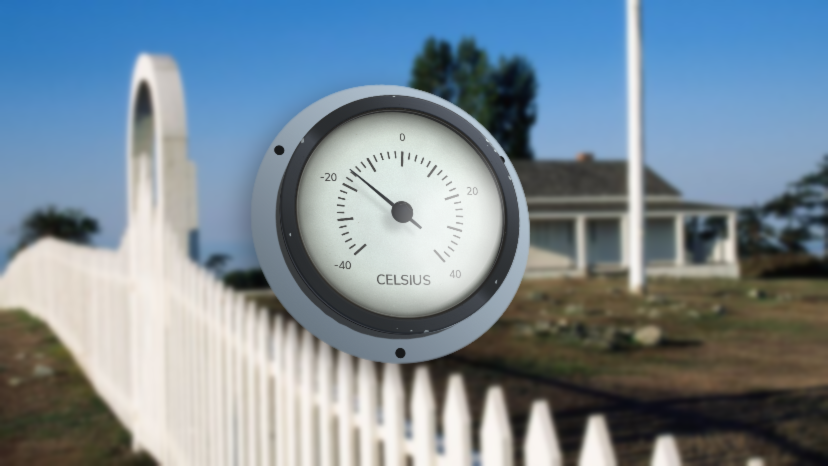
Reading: value=-16 unit=°C
